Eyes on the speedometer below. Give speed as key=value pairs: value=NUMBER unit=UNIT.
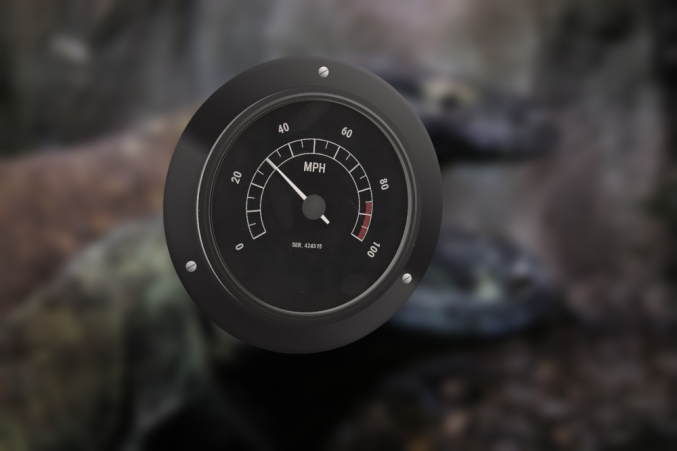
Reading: value=30 unit=mph
